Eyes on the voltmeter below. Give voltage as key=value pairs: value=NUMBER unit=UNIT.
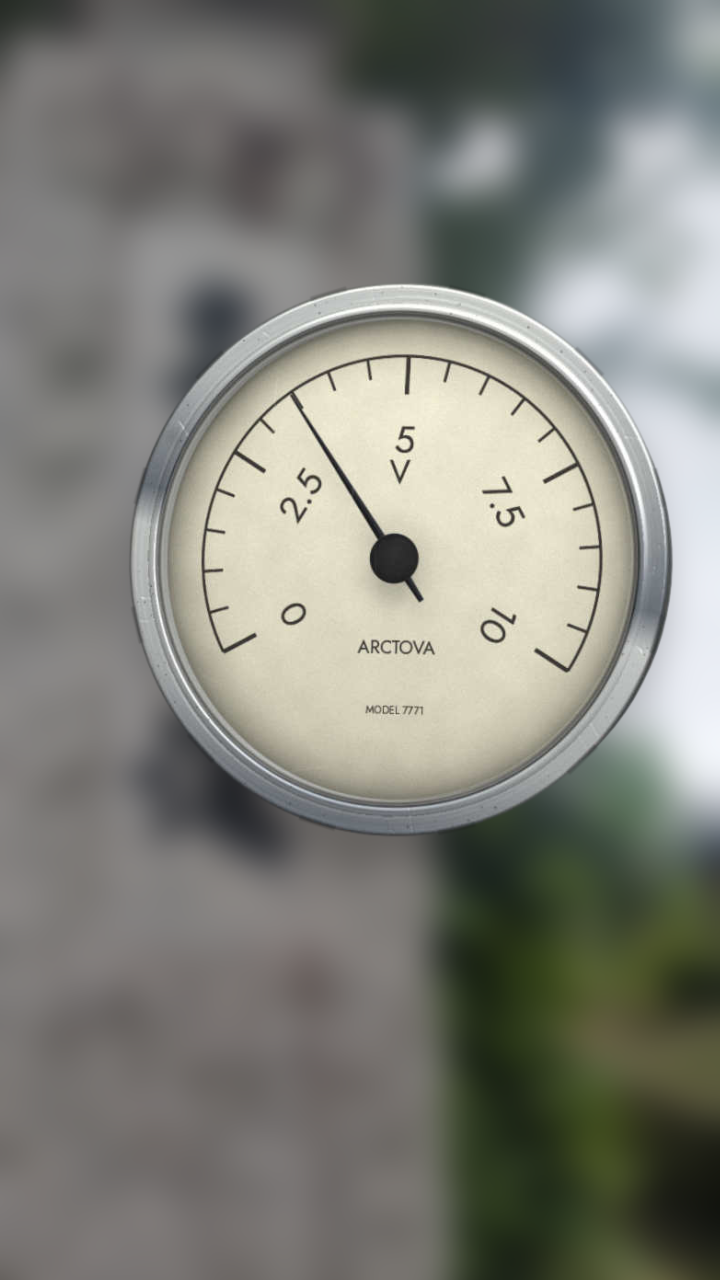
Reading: value=3.5 unit=V
